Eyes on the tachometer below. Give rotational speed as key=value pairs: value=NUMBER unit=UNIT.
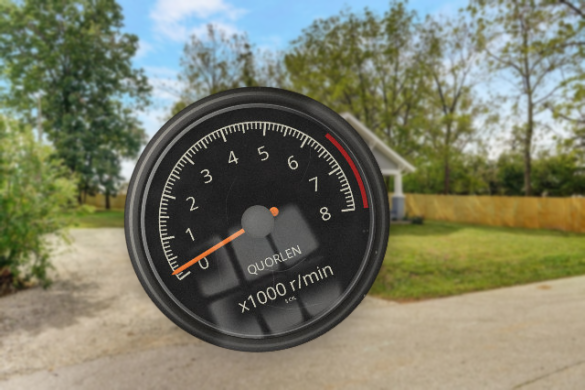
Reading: value=200 unit=rpm
